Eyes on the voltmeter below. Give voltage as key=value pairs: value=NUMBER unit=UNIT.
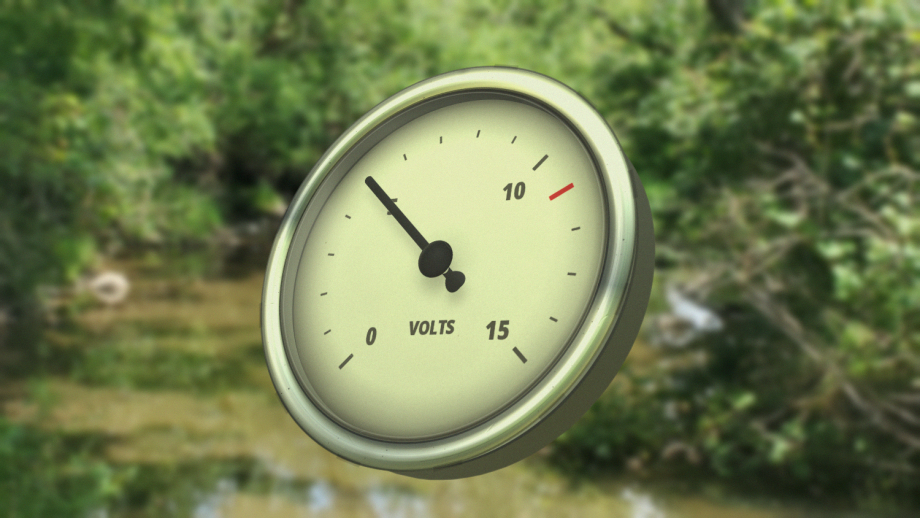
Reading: value=5 unit=V
